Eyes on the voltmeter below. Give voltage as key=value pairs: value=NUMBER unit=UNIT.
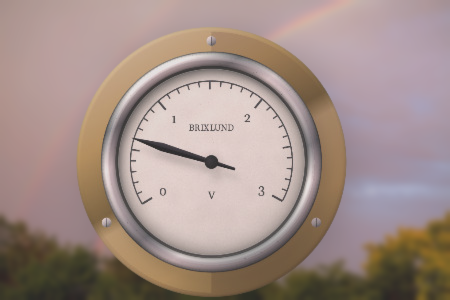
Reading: value=0.6 unit=V
